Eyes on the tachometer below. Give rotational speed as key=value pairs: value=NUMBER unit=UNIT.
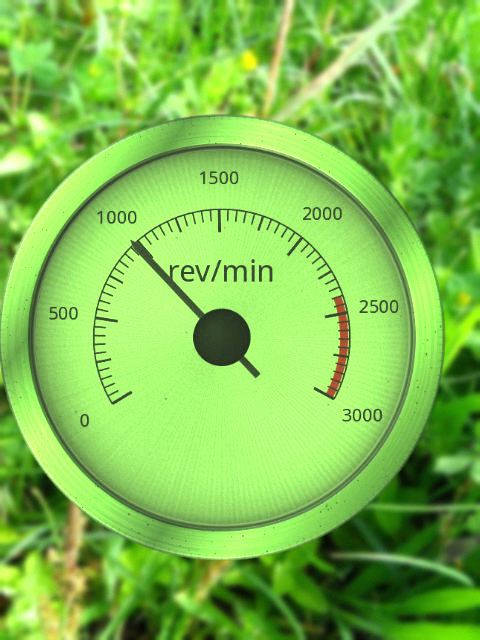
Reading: value=975 unit=rpm
